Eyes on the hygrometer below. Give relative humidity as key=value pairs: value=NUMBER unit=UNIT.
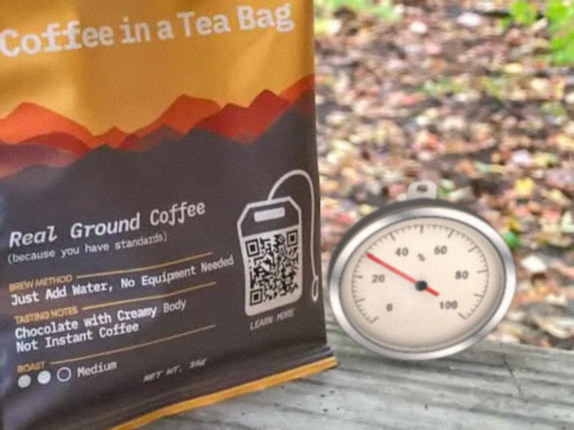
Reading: value=30 unit=%
